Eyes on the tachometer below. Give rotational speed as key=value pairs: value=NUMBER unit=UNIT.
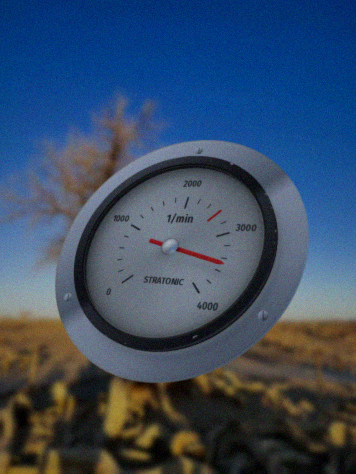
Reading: value=3500 unit=rpm
